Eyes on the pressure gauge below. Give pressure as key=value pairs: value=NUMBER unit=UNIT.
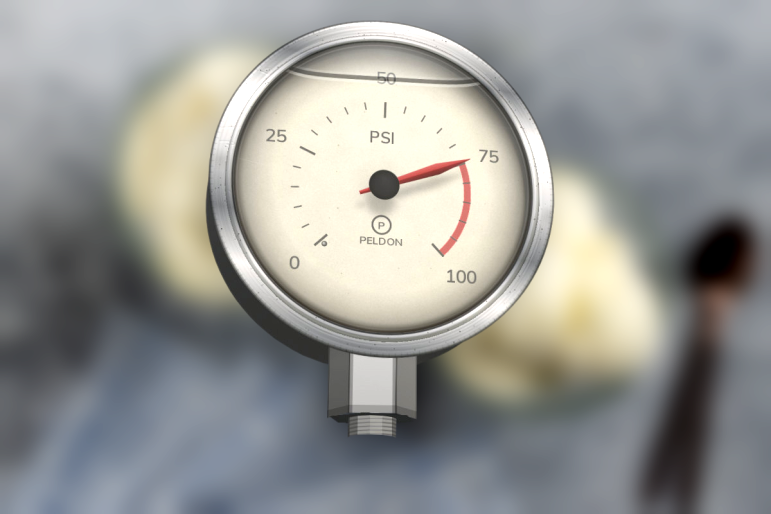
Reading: value=75 unit=psi
